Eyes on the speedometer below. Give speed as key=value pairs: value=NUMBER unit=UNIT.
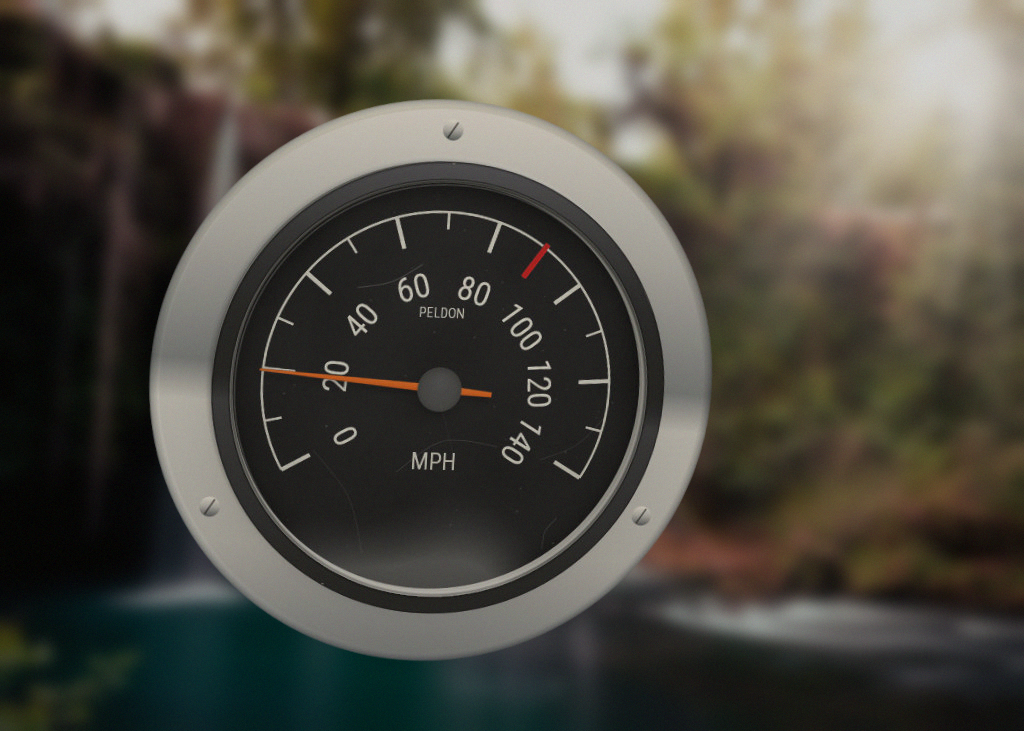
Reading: value=20 unit=mph
